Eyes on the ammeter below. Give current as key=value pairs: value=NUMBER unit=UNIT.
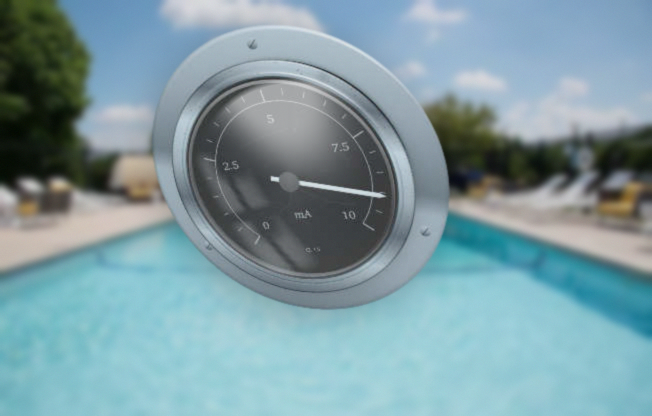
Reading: value=9 unit=mA
